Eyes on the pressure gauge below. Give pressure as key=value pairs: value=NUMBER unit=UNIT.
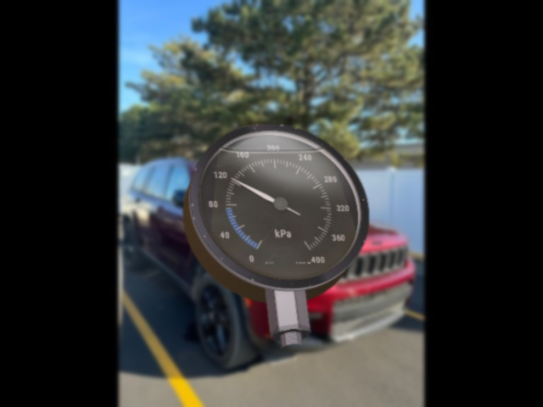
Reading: value=120 unit=kPa
